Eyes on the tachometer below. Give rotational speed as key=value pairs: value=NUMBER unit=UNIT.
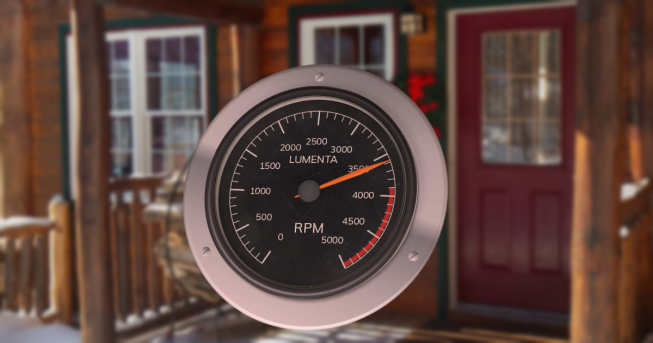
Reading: value=3600 unit=rpm
